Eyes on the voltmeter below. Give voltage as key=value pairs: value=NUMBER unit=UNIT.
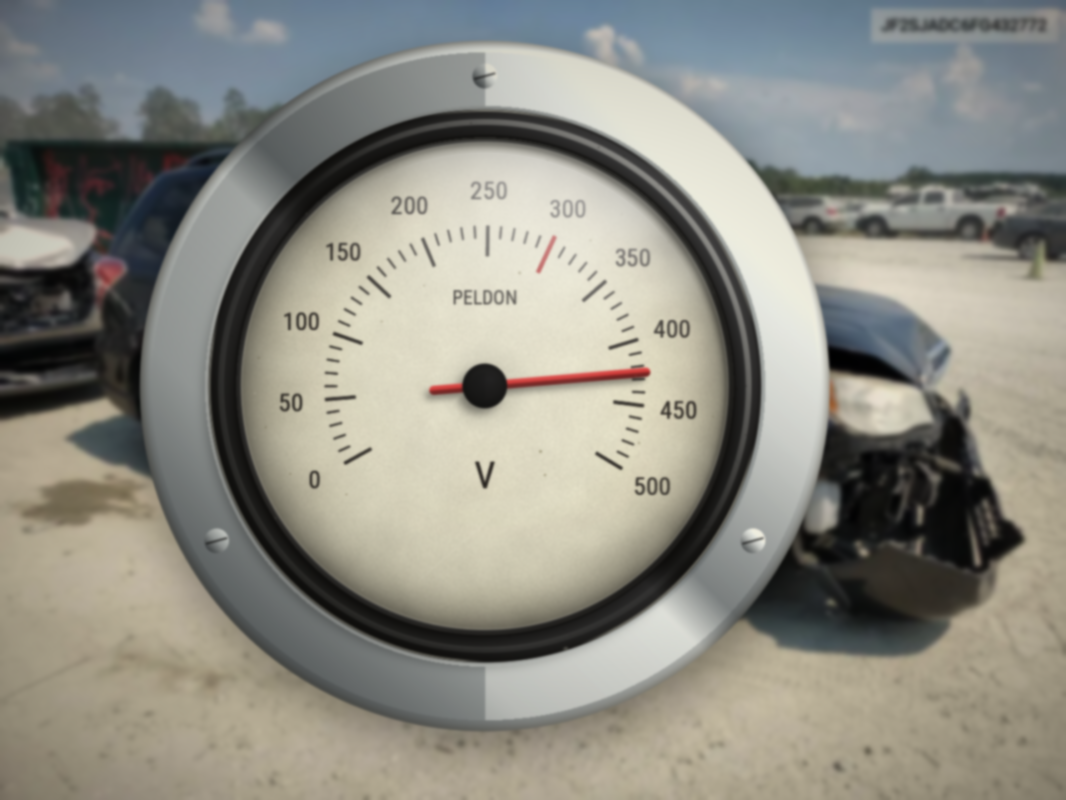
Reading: value=425 unit=V
